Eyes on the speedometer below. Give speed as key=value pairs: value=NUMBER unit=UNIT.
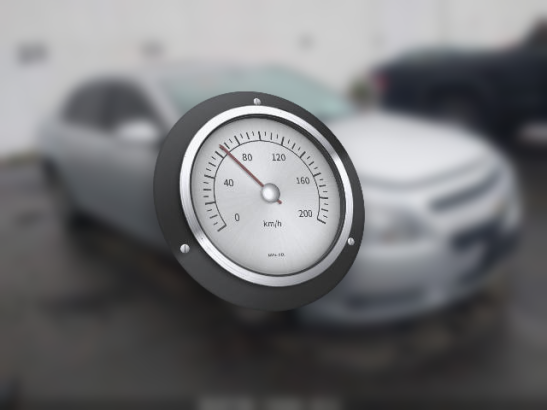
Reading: value=65 unit=km/h
